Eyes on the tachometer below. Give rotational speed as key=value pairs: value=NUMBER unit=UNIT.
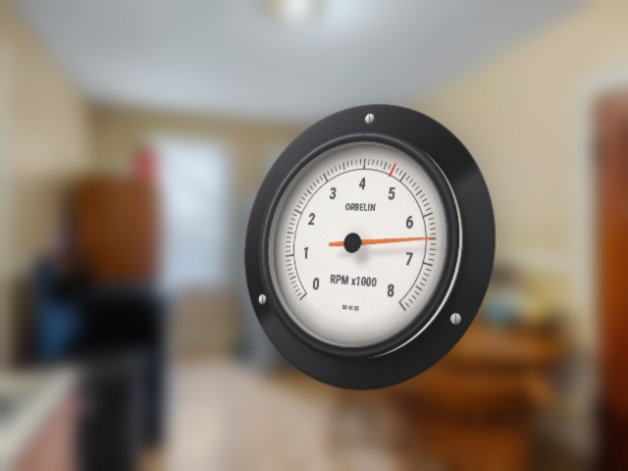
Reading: value=6500 unit=rpm
